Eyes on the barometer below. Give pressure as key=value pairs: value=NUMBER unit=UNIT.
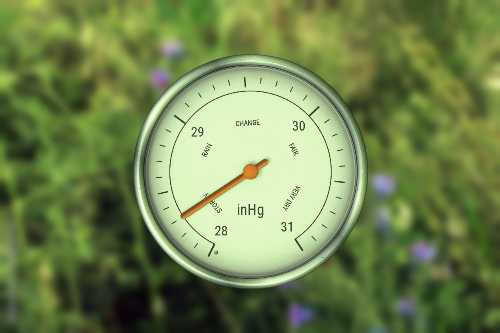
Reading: value=28.3 unit=inHg
